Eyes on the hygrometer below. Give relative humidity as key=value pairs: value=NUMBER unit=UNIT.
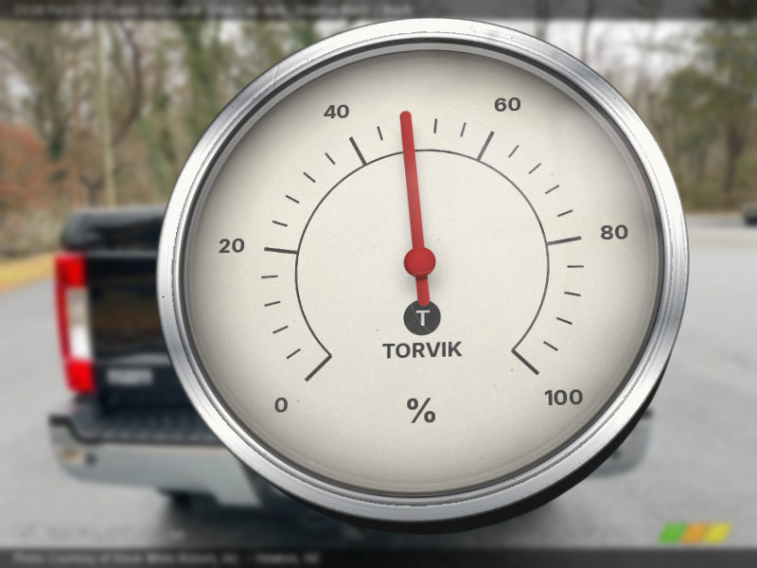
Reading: value=48 unit=%
